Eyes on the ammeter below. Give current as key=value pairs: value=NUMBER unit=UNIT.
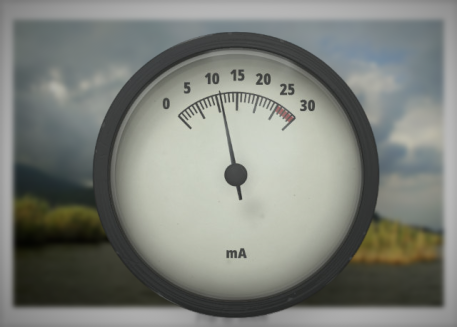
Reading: value=11 unit=mA
